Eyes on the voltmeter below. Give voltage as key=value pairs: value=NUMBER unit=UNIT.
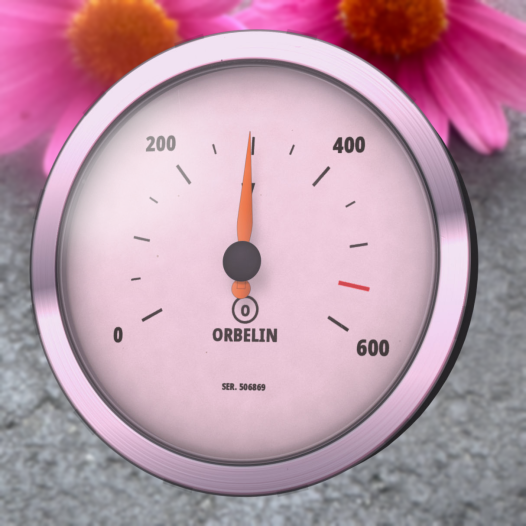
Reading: value=300 unit=V
